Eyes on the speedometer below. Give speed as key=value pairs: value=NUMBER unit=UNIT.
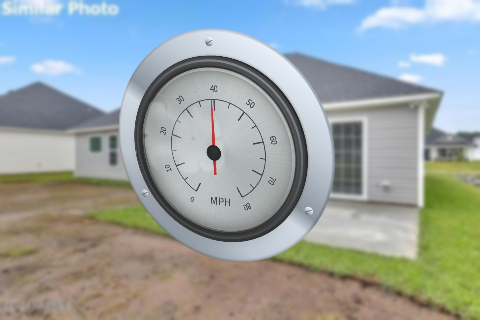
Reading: value=40 unit=mph
